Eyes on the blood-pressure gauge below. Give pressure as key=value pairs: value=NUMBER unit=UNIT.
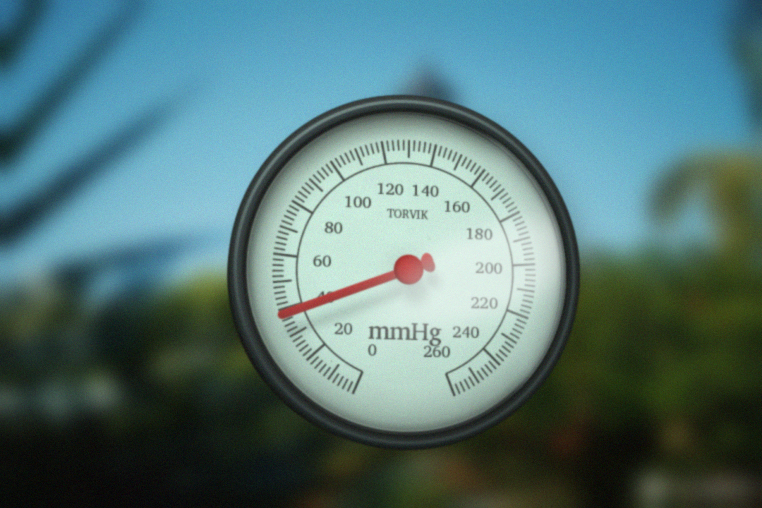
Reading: value=38 unit=mmHg
